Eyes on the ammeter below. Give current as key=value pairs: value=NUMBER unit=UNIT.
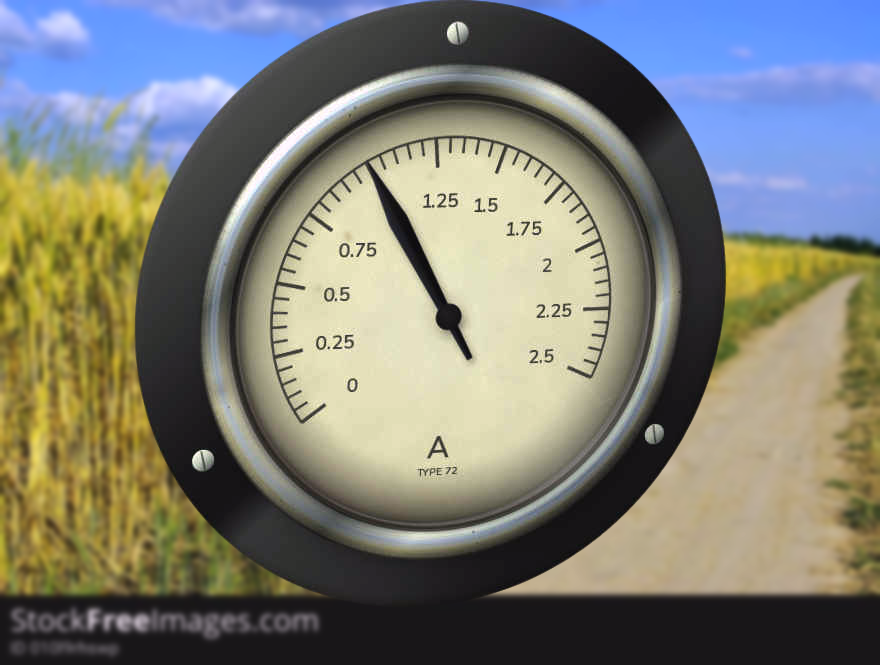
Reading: value=1 unit=A
